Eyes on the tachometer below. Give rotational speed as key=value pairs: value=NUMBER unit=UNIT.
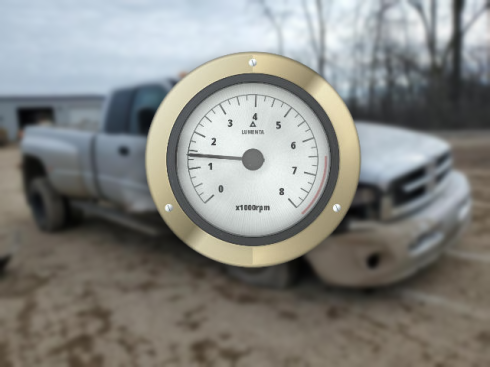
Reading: value=1375 unit=rpm
